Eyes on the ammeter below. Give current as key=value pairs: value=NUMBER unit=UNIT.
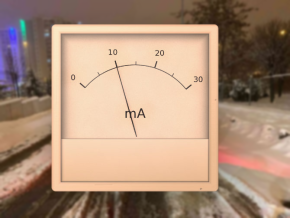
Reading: value=10 unit=mA
